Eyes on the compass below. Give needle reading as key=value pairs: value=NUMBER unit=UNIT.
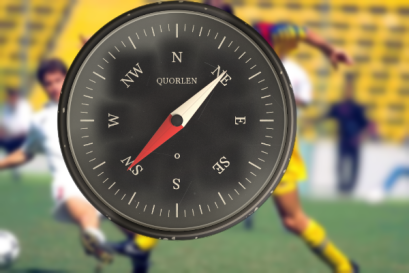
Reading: value=225 unit=°
